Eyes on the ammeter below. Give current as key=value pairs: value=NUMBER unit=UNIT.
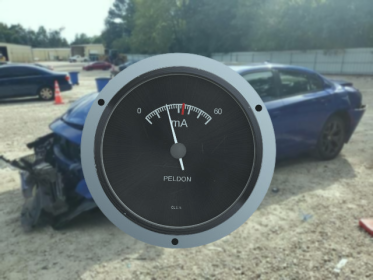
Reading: value=20 unit=mA
